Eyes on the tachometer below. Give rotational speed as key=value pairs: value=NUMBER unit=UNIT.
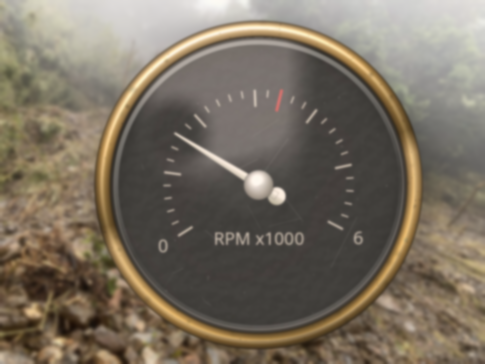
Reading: value=1600 unit=rpm
